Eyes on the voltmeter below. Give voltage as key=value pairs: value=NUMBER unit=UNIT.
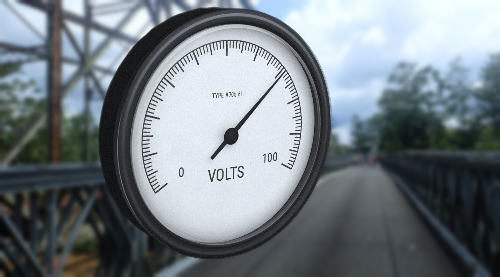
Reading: value=70 unit=V
